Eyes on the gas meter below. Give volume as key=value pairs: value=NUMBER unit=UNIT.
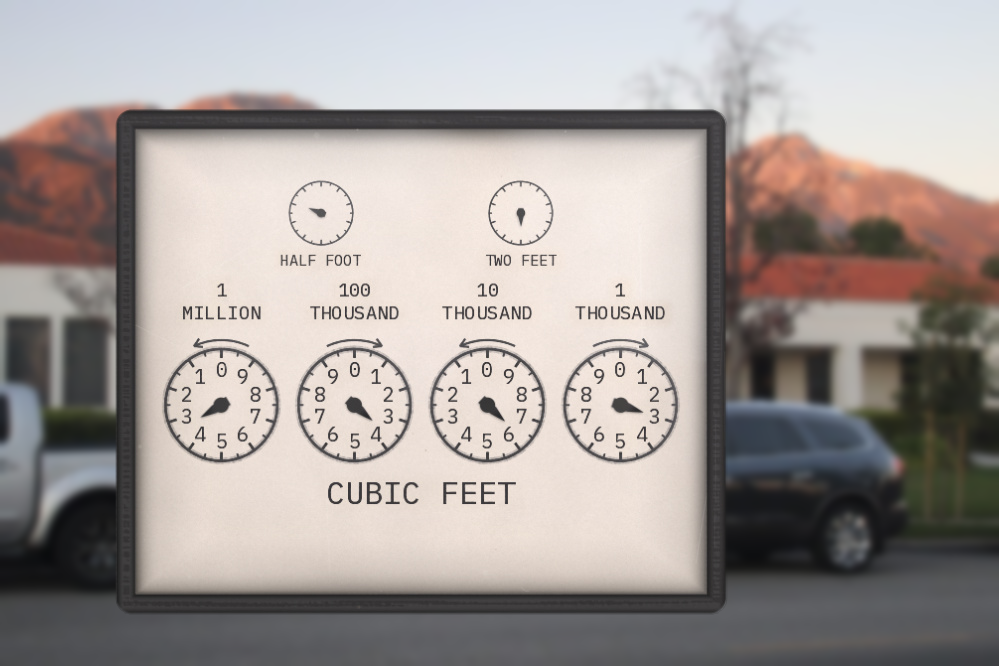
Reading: value=336300 unit=ft³
